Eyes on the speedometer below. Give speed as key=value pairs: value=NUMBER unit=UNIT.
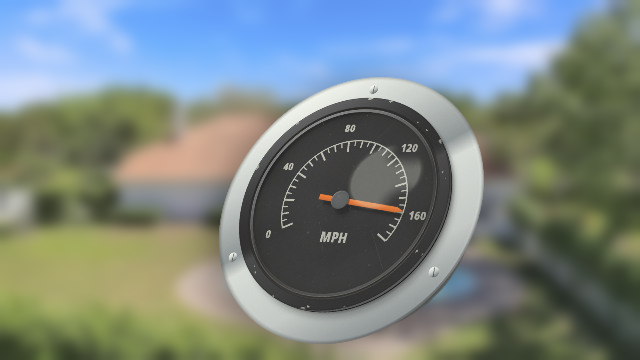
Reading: value=160 unit=mph
